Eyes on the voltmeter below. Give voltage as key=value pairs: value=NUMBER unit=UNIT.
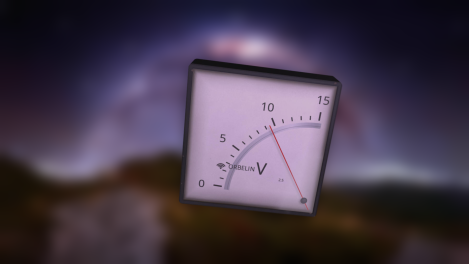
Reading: value=9.5 unit=V
